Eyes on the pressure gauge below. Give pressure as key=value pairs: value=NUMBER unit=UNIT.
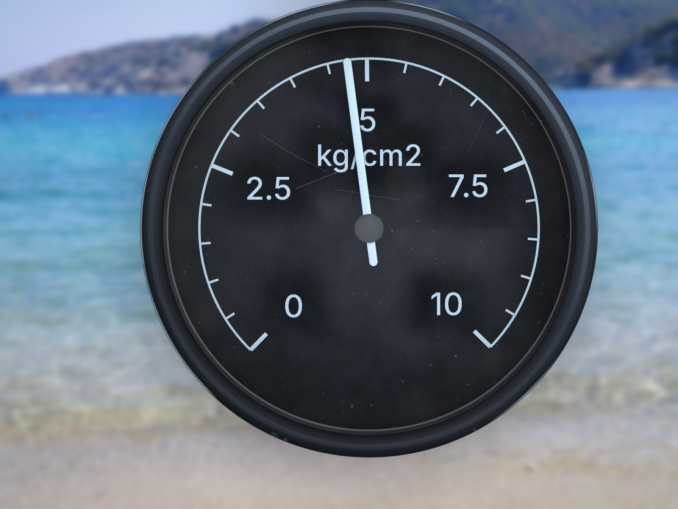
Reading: value=4.75 unit=kg/cm²
